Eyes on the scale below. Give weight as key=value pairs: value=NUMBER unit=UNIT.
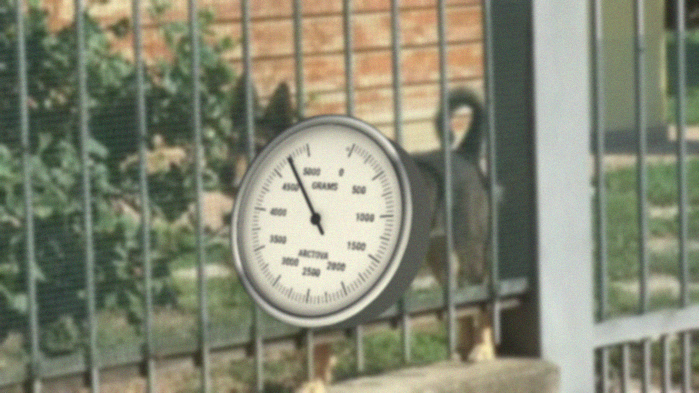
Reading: value=4750 unit=g
